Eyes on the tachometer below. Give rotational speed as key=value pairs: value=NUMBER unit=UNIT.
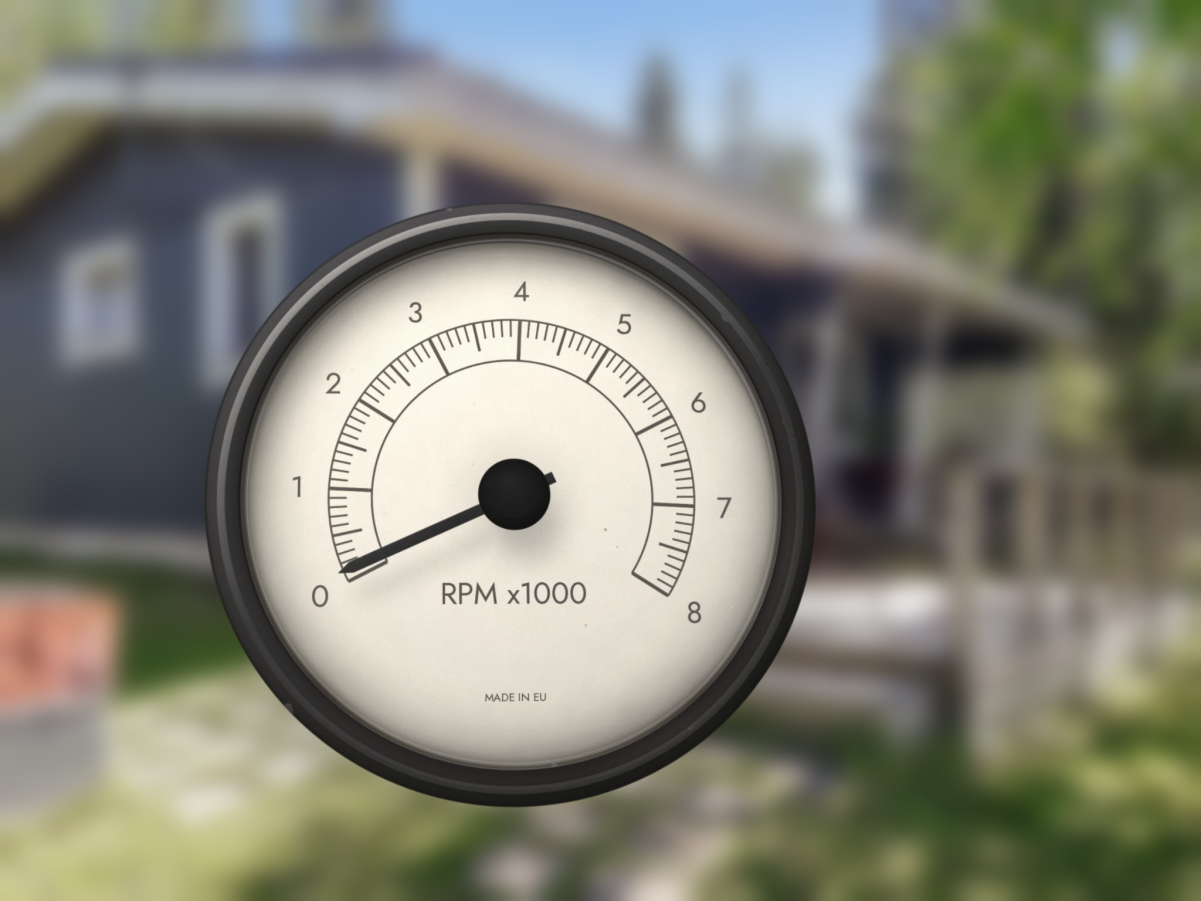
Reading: value=100 unit=rpm
